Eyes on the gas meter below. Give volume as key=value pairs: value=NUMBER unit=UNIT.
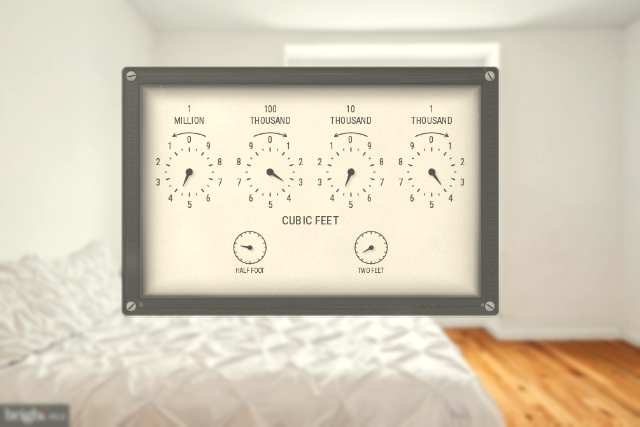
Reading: value=434400 unit=ft³
